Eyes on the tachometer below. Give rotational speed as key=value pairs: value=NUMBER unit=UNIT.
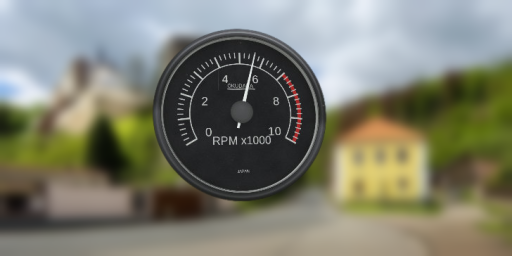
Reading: value=5600 unit=rpm
